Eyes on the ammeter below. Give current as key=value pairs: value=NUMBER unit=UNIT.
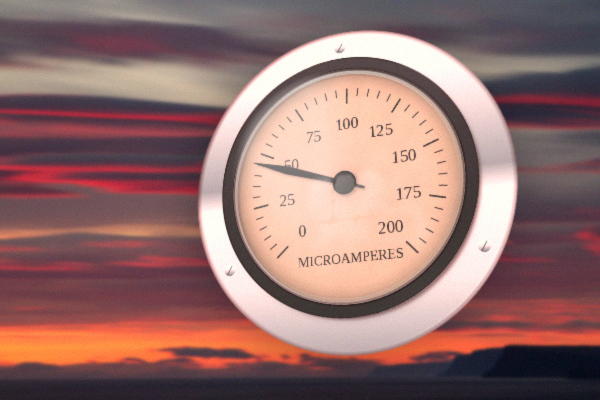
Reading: value=45 unit=µA
